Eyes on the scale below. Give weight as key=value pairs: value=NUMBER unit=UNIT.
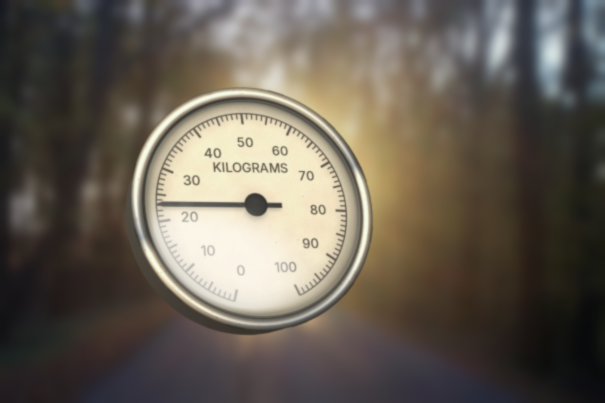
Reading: value=23 unit=kg
